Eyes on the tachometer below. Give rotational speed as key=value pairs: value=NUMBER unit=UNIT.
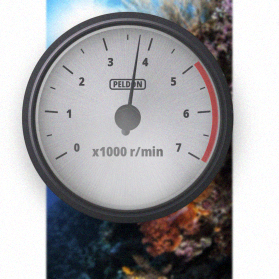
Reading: value=3750 unit=rpm
